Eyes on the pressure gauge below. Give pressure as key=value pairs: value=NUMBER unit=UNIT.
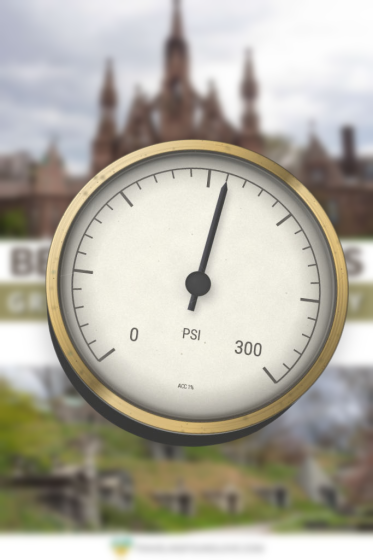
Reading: value=160 unit=psi
